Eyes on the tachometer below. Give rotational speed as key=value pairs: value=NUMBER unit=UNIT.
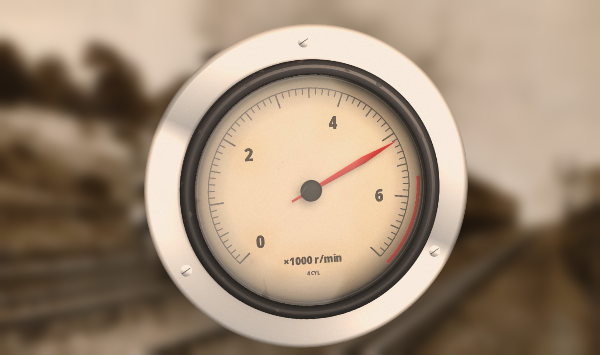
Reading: value=5100 unit=rpm
